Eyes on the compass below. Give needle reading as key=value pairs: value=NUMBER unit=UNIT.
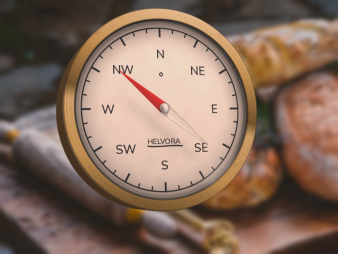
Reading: value=310 unit=°
